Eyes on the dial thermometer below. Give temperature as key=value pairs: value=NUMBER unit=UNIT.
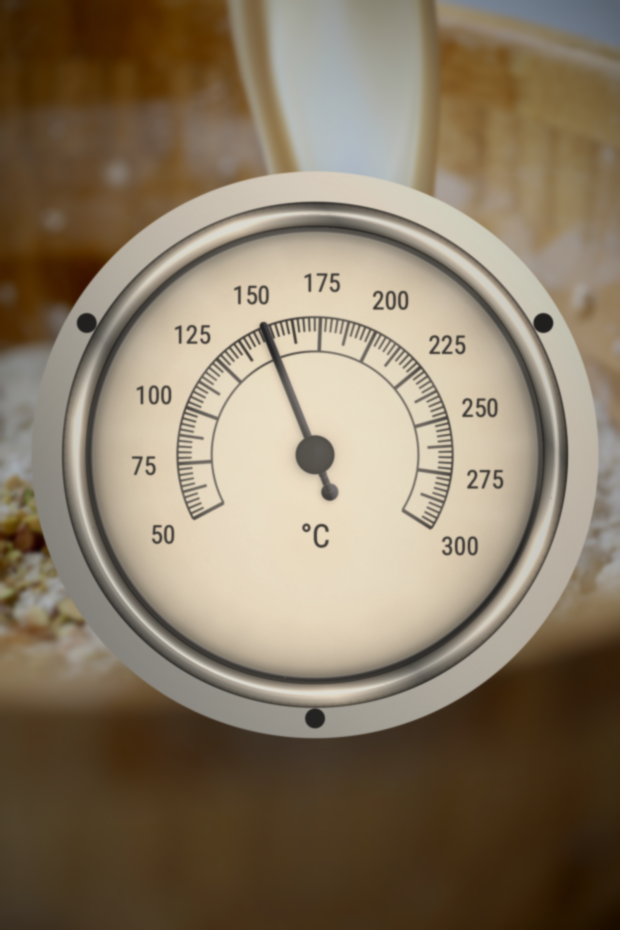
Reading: value=150 unit=°C
